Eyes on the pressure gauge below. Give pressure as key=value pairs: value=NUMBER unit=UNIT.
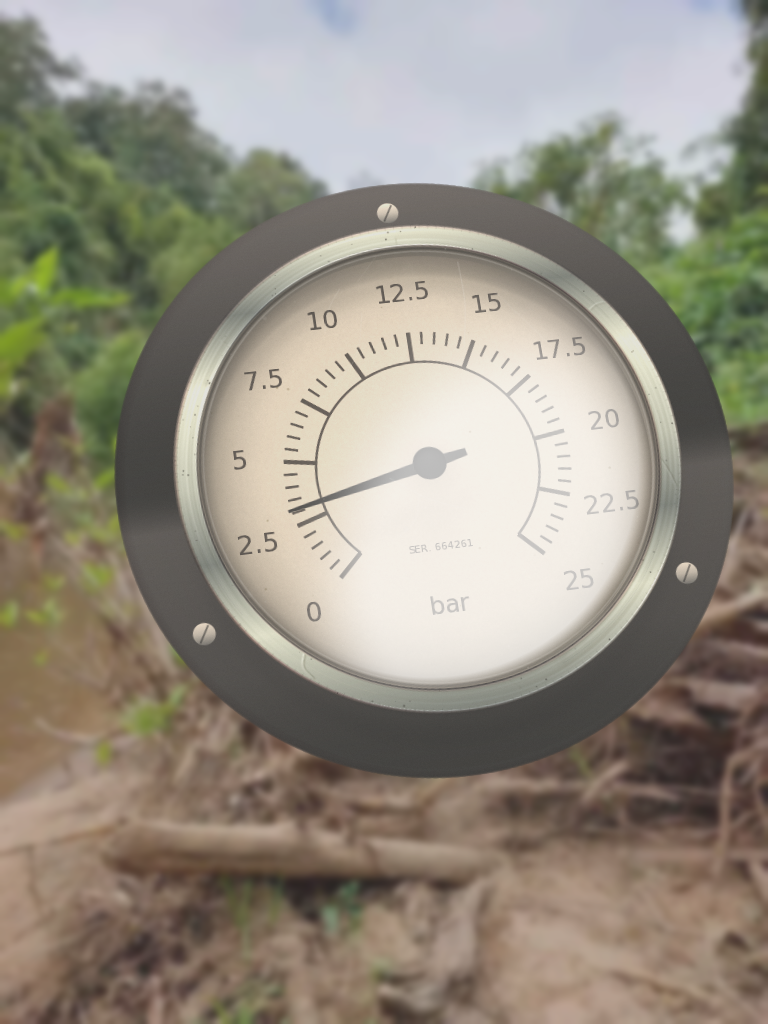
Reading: value=3 unit=bar
